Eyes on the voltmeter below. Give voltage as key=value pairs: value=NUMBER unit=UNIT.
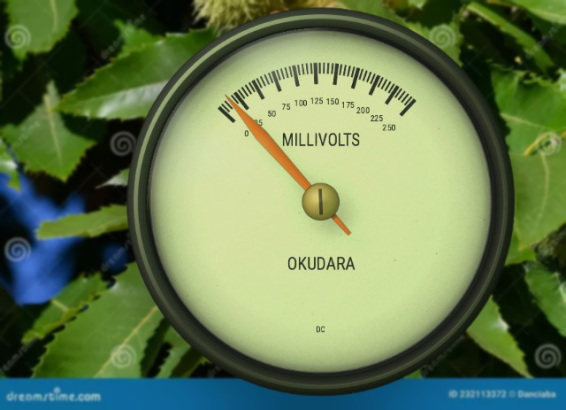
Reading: value=15 unit=mV
